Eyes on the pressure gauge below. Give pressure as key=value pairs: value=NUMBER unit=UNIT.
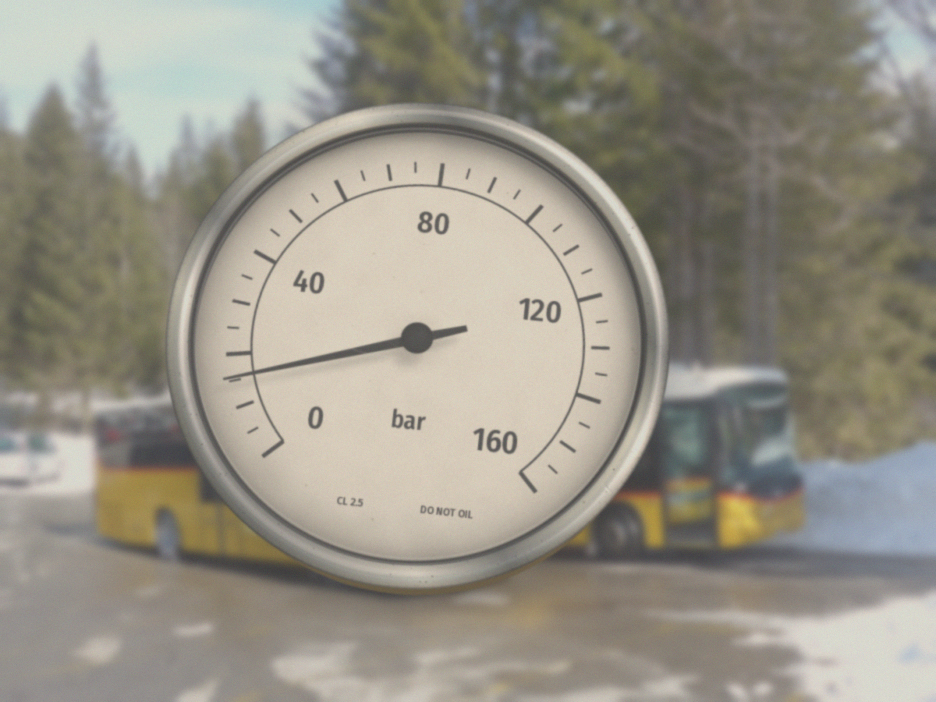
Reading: value=15 unit=bar
